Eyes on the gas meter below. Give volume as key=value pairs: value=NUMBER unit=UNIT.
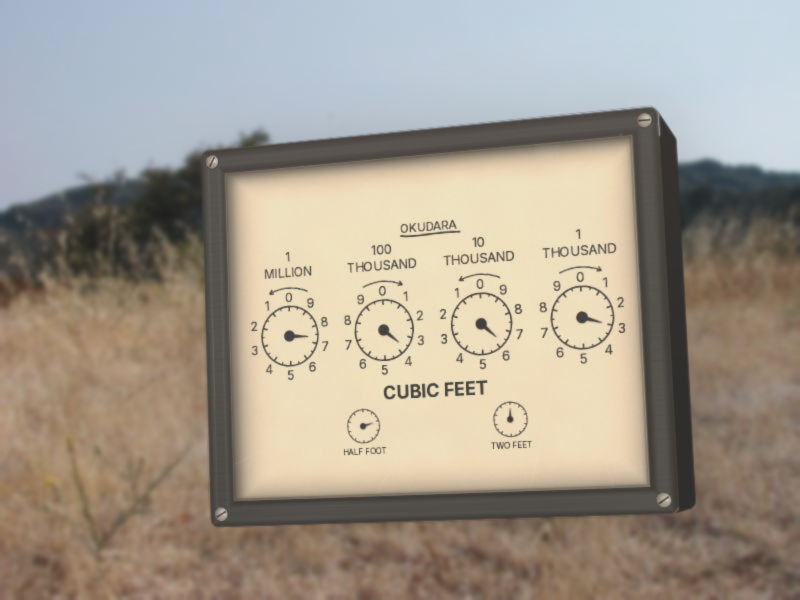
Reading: value=736300 unit=ft³
